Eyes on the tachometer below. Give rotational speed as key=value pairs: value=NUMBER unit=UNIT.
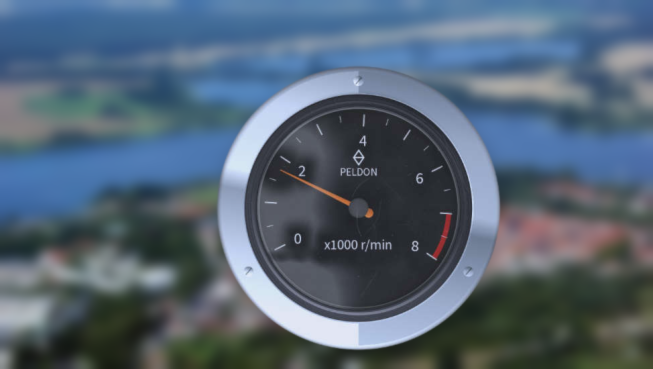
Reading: value=1750 unit=rpm
